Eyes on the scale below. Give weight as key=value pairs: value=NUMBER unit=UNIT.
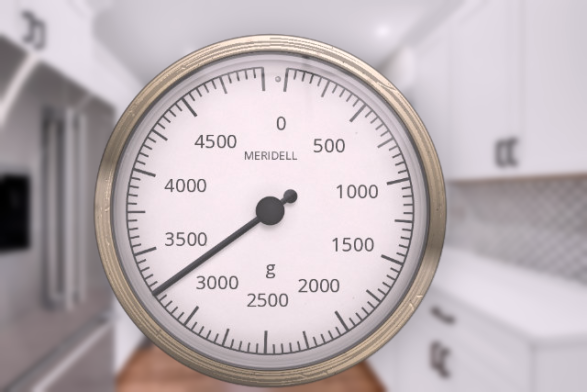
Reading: value=3250 unit=g
